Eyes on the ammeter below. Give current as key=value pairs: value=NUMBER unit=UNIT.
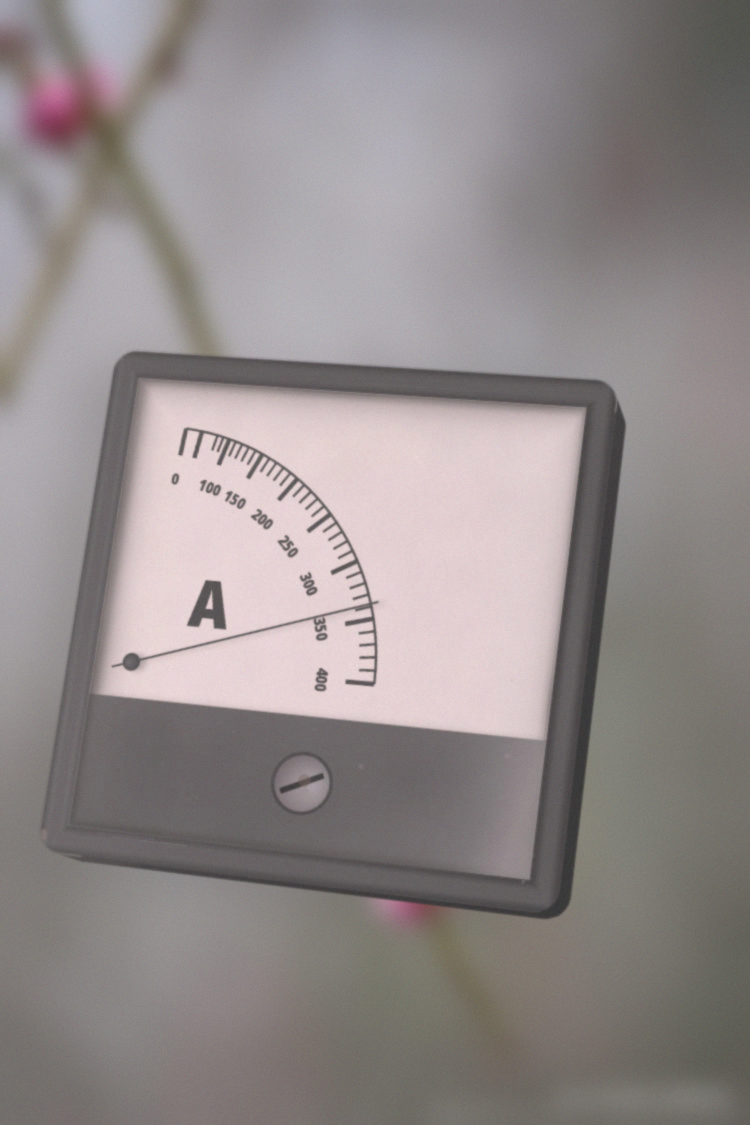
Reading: value=340 unit=A
